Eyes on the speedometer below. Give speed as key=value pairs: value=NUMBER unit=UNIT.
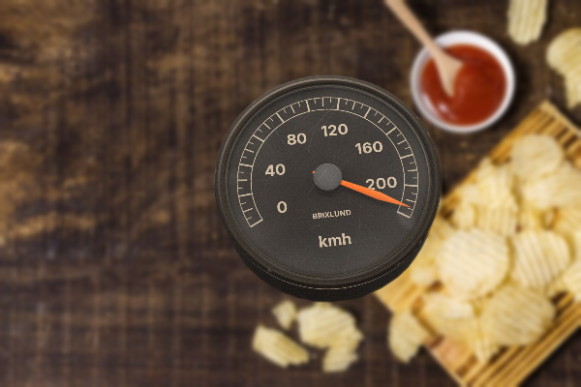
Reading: value=215 unit=km/h
